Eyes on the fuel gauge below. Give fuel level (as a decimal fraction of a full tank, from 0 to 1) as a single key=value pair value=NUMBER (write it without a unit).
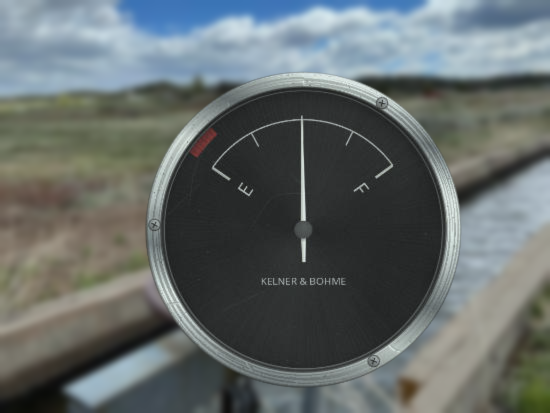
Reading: value=0.5
